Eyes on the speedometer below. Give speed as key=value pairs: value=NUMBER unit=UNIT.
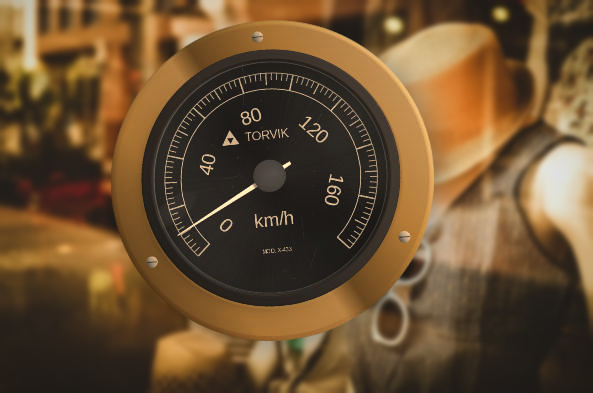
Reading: value=10 unit=km/h
